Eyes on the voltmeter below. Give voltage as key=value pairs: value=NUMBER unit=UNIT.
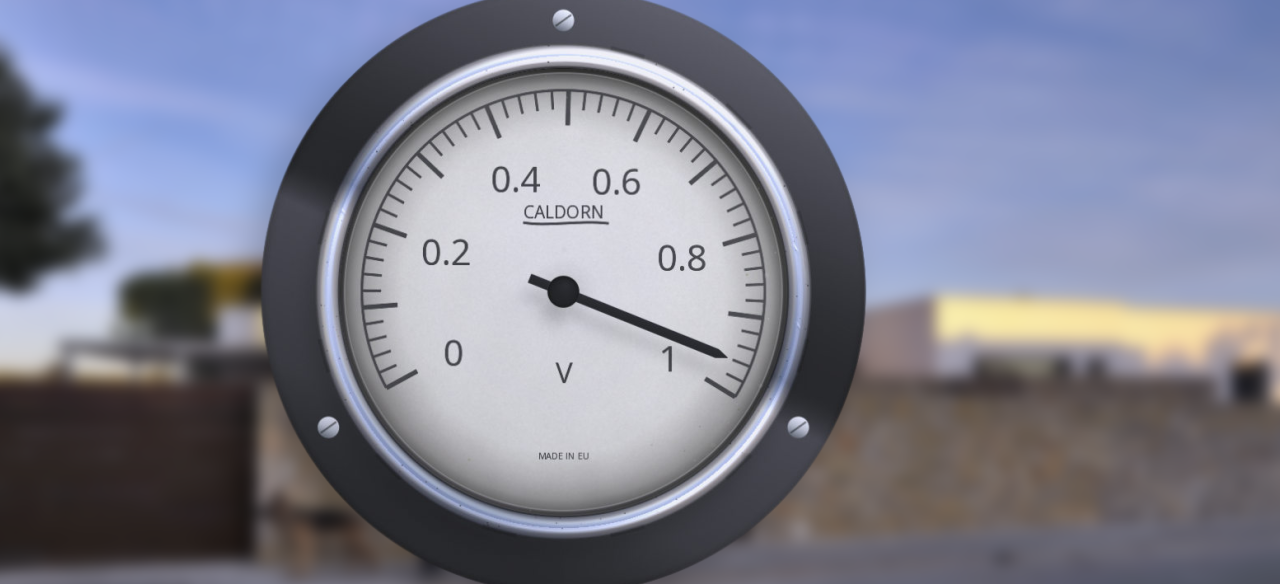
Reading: value=0.96 unit=V
